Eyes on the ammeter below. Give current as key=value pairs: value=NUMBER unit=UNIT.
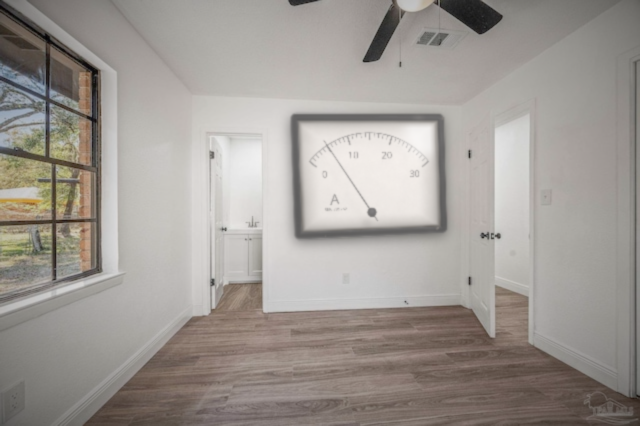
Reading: value=5 unit=A
